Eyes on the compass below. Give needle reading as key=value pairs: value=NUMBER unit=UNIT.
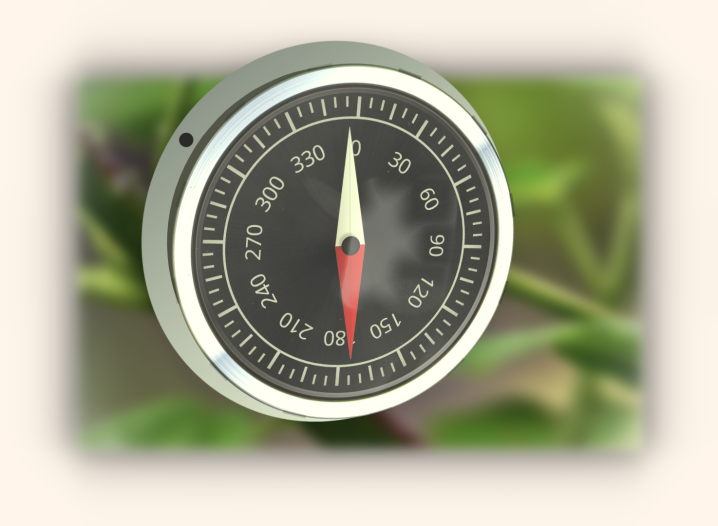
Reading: value=175 unit=°
